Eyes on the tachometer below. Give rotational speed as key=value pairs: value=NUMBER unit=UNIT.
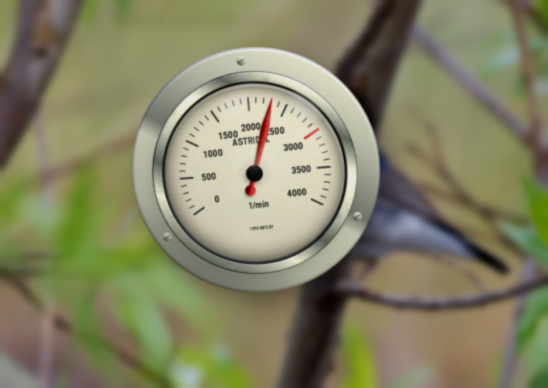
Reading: value=2300 unit=rpm
